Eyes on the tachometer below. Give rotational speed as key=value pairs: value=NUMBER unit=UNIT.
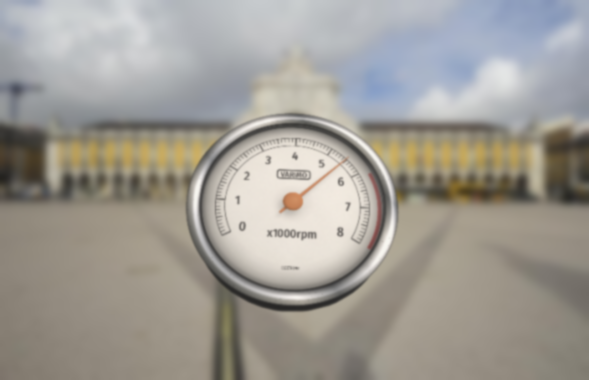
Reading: value=5500 unit=rpm
